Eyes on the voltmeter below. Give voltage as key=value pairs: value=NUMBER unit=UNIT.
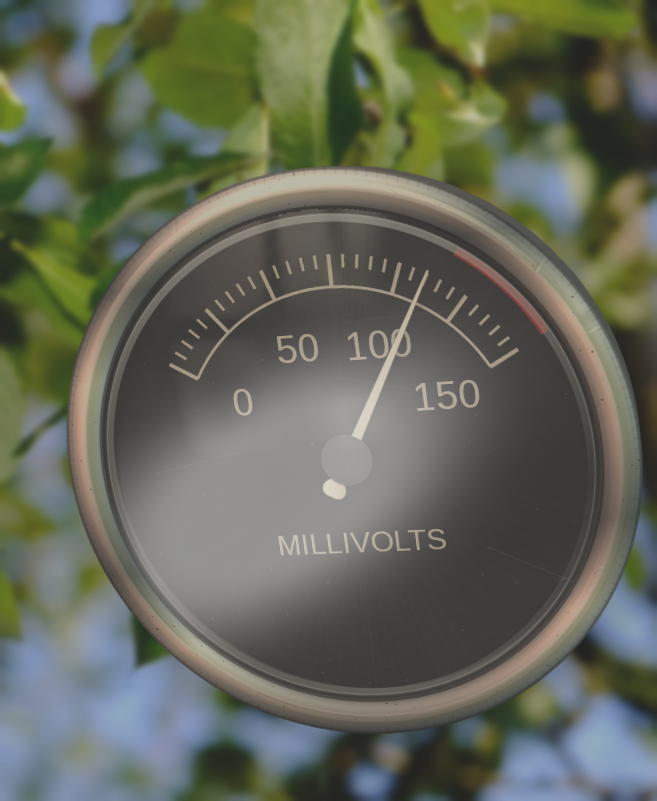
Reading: value=110 unit=mV
